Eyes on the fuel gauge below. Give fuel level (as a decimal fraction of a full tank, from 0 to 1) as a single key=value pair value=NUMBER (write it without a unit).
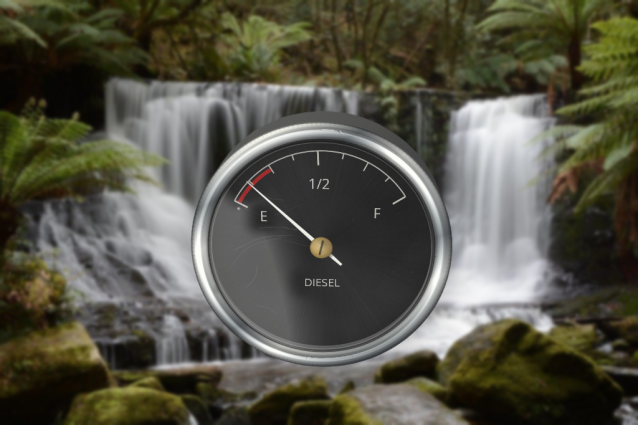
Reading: value=0.125
